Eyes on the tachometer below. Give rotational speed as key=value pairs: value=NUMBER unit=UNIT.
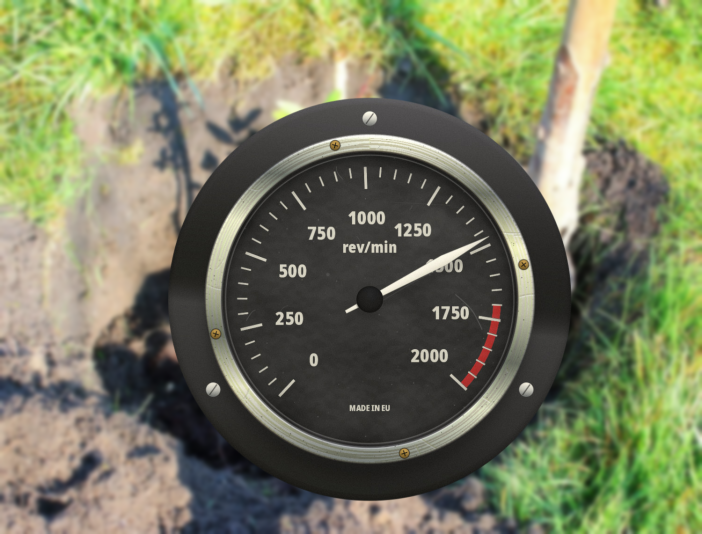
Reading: value=1475 unit=rpm
